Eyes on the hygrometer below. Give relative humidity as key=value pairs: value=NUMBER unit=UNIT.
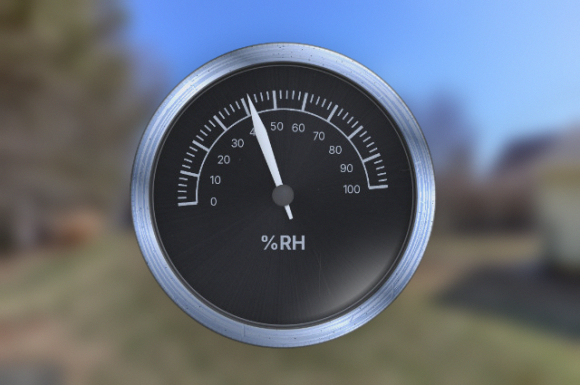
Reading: value=42 unit=%
